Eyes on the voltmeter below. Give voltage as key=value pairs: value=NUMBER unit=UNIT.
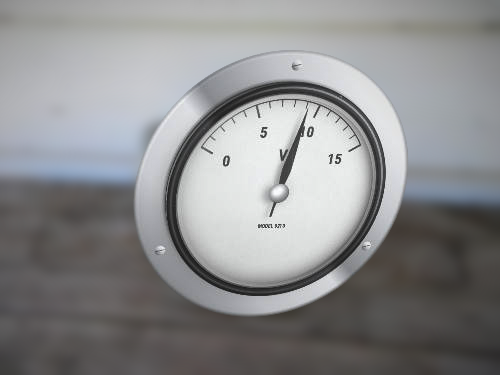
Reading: value=9 unit=V
